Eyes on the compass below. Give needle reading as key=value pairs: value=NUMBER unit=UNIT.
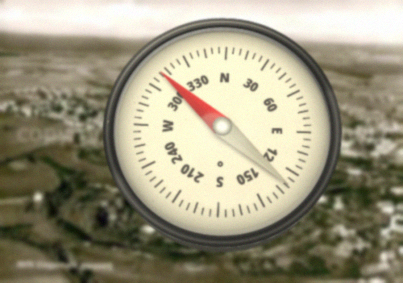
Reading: value=310 unit=°
